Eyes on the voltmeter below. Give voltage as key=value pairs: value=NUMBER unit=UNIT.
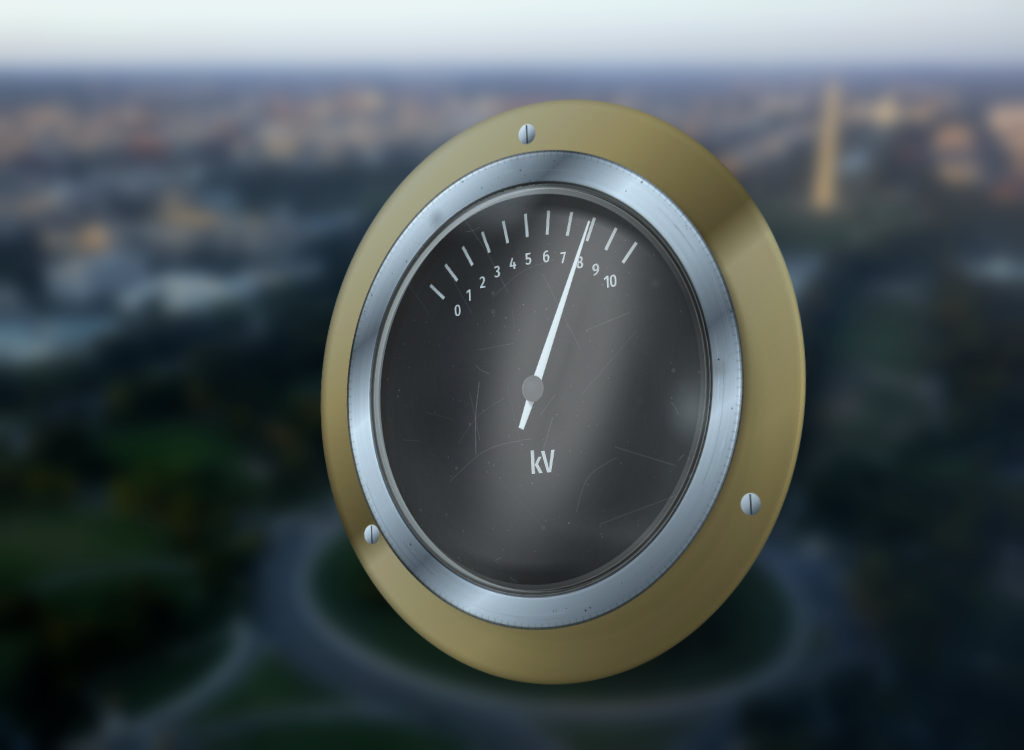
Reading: value=8 unit=kV
